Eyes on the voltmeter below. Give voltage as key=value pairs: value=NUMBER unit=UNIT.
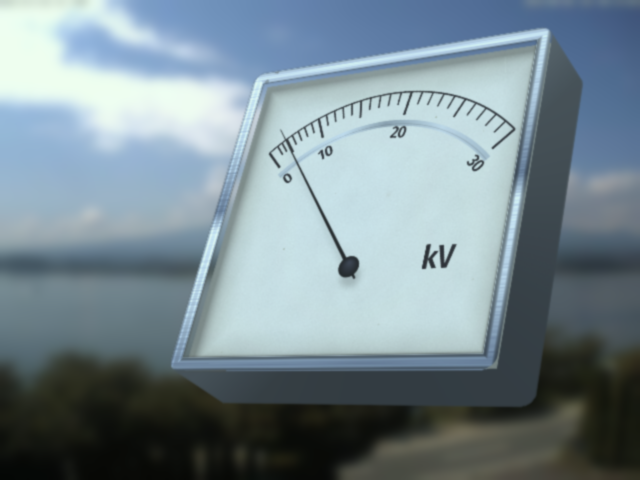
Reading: value=5 unit=kV
